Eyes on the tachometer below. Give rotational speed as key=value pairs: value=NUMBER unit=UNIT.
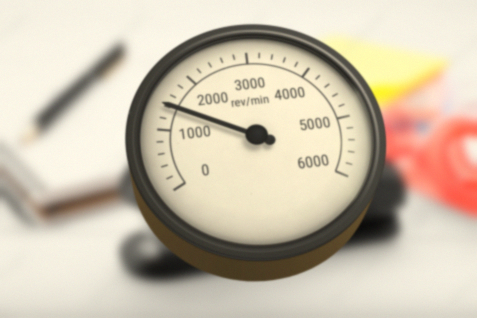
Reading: value=1400 unit=rpm
